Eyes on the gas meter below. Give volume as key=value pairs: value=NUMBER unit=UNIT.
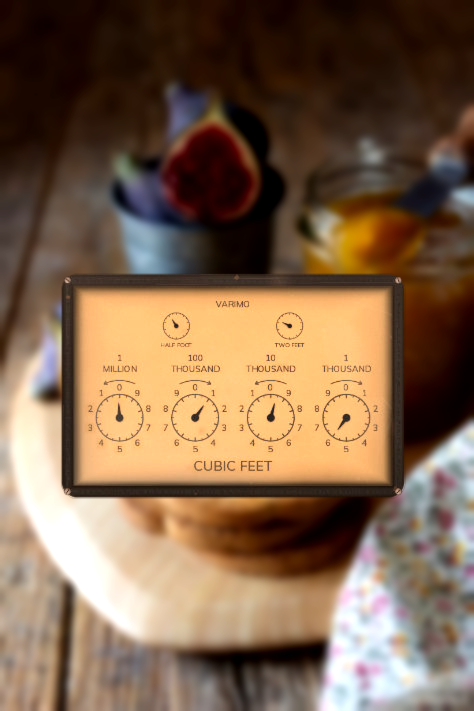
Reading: value=9600 unit=ft³
